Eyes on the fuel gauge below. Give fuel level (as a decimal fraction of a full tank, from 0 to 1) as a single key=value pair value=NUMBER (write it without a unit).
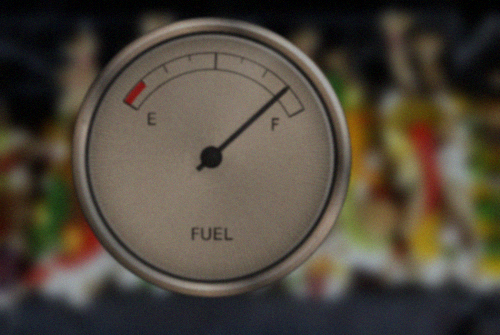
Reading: value=0.875
